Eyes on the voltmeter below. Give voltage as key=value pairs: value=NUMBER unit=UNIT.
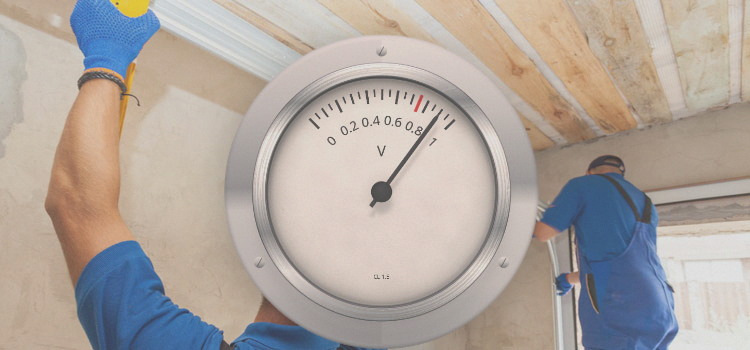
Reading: value=0.9 unit=V
